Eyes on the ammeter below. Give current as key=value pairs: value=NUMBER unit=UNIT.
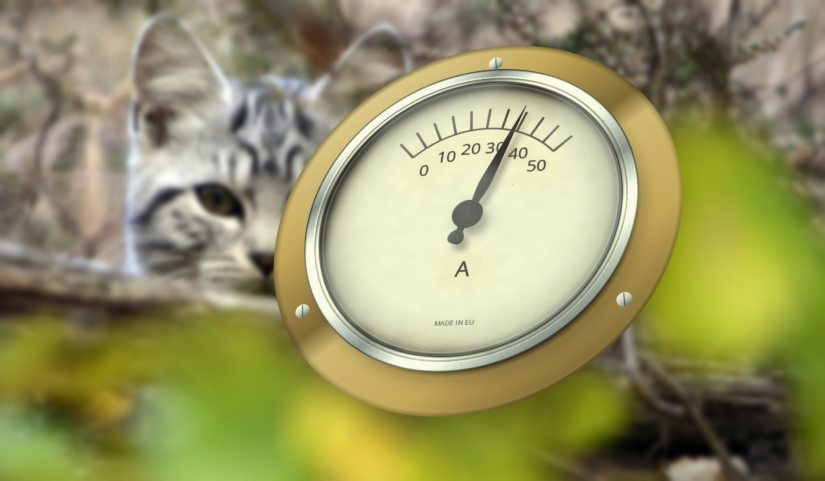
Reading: value=35 unit=A
